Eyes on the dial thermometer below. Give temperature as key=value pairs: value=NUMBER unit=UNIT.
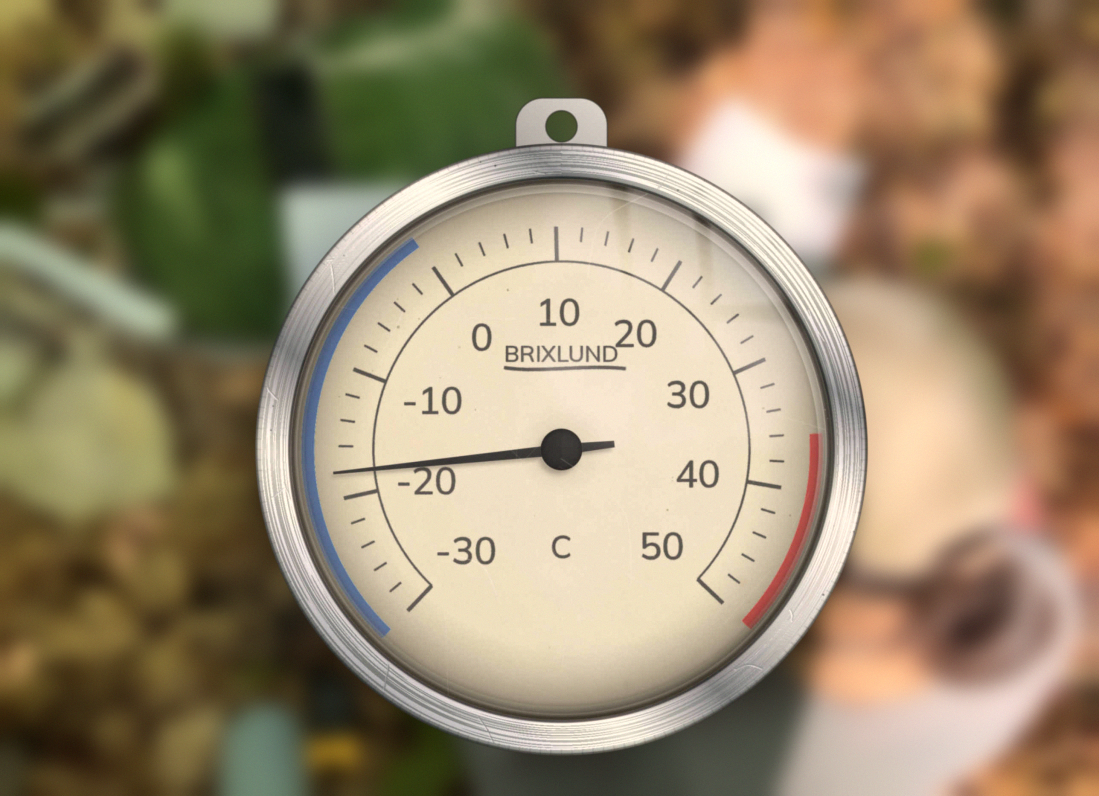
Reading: value=-18 unit=°C
